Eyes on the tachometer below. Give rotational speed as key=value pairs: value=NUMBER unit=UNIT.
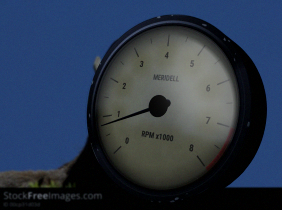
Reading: value=750 unit=rpm
